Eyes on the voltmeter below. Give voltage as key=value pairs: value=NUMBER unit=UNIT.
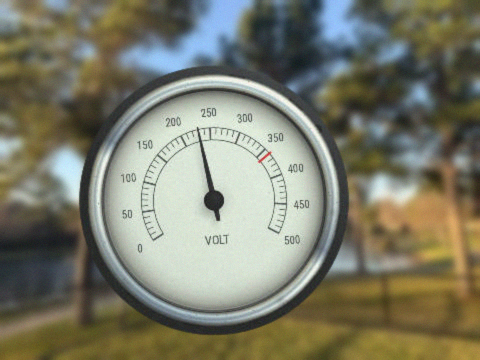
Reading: value=230 unit=V
